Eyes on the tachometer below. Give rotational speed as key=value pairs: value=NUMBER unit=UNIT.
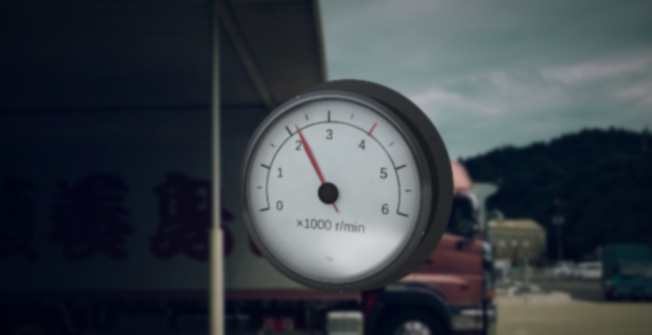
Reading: value=2250 unit=rpm
